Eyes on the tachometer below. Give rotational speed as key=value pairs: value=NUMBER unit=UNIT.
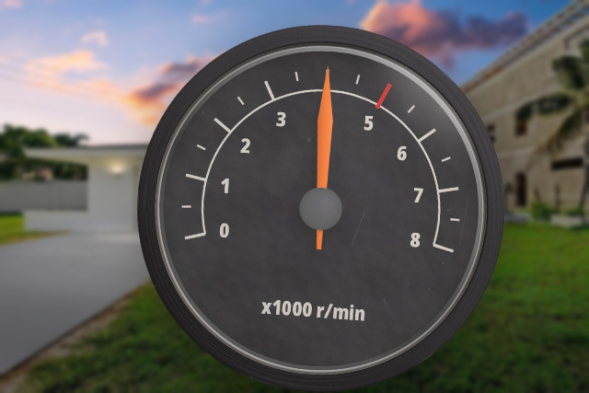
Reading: value=4000 unit=rpm
